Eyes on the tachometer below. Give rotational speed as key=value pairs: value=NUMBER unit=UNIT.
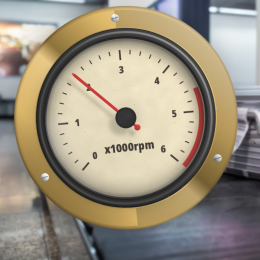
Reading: value=2000 unit=rpm
